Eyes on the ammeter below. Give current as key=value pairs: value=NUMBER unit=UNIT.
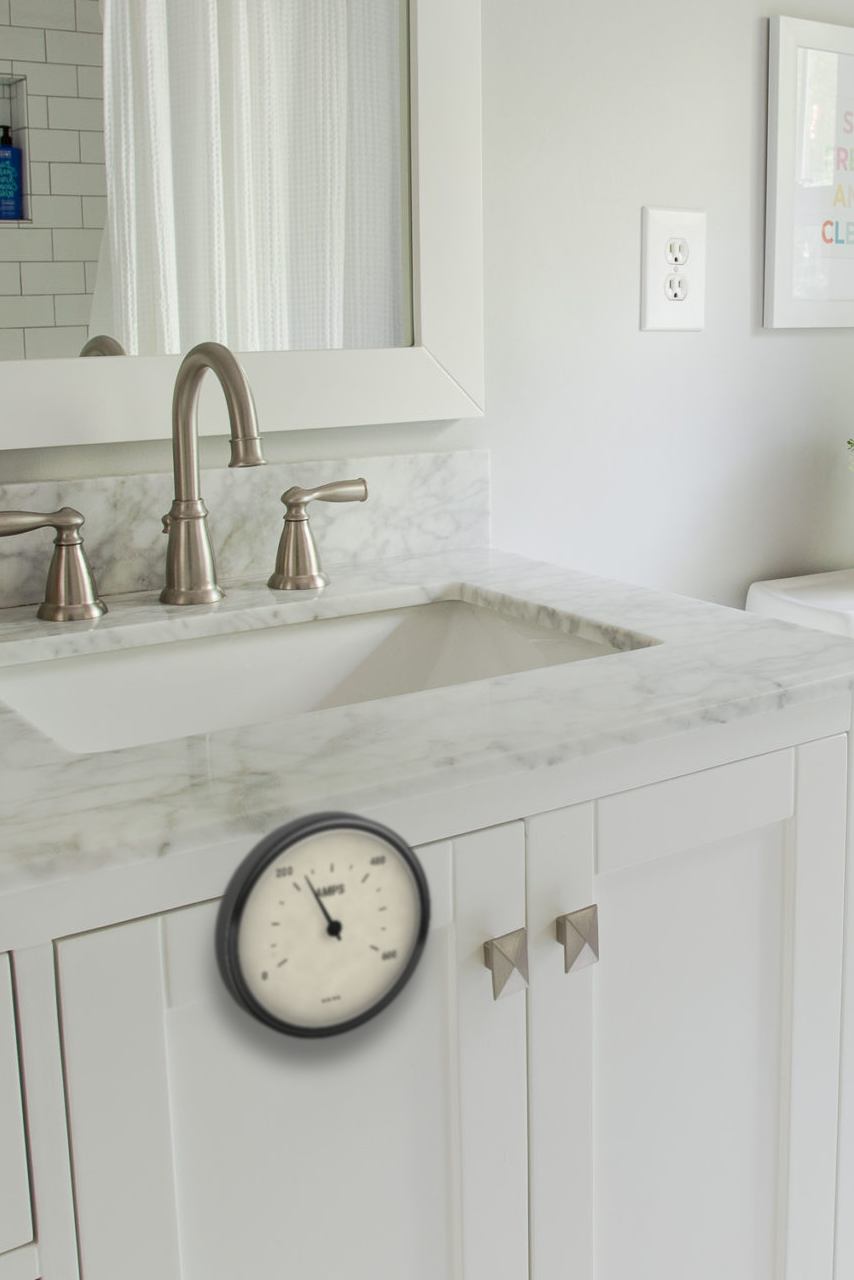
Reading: value=225 unit=A
